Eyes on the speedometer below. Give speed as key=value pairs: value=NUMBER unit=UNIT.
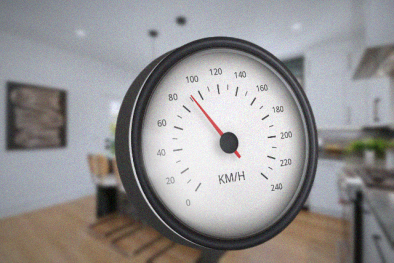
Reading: value=90 unit=km/h
